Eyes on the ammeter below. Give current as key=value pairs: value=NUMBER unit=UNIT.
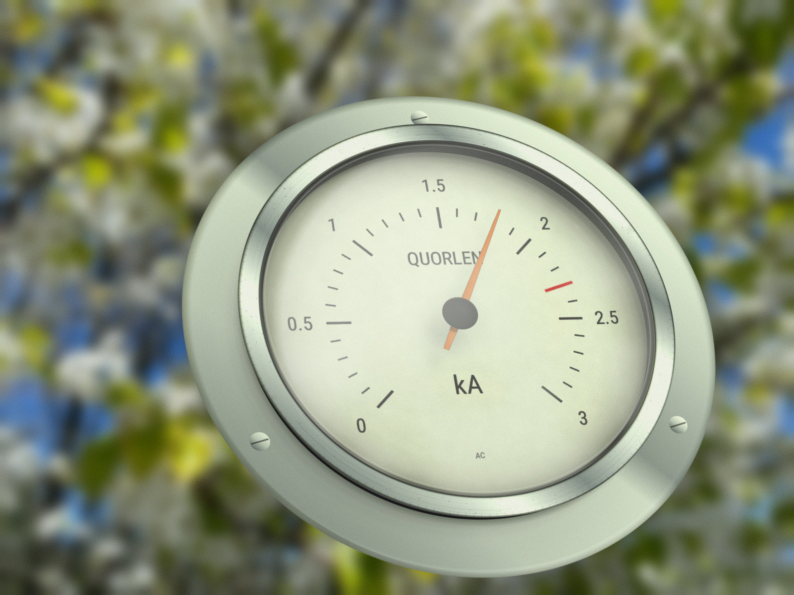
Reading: value=1.8 unit=kA
